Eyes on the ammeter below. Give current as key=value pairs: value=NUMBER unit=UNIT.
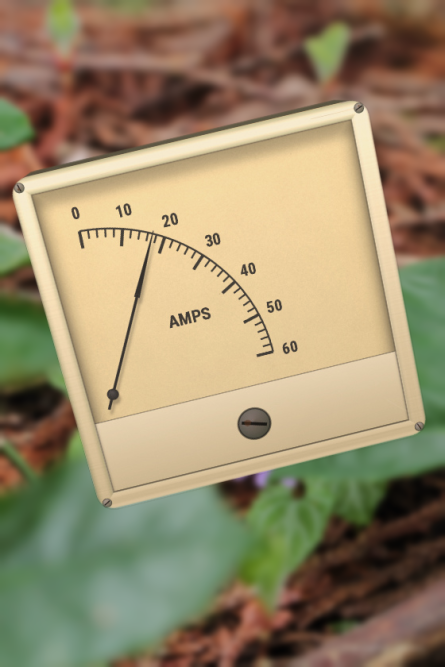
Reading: value=17 unit=A
